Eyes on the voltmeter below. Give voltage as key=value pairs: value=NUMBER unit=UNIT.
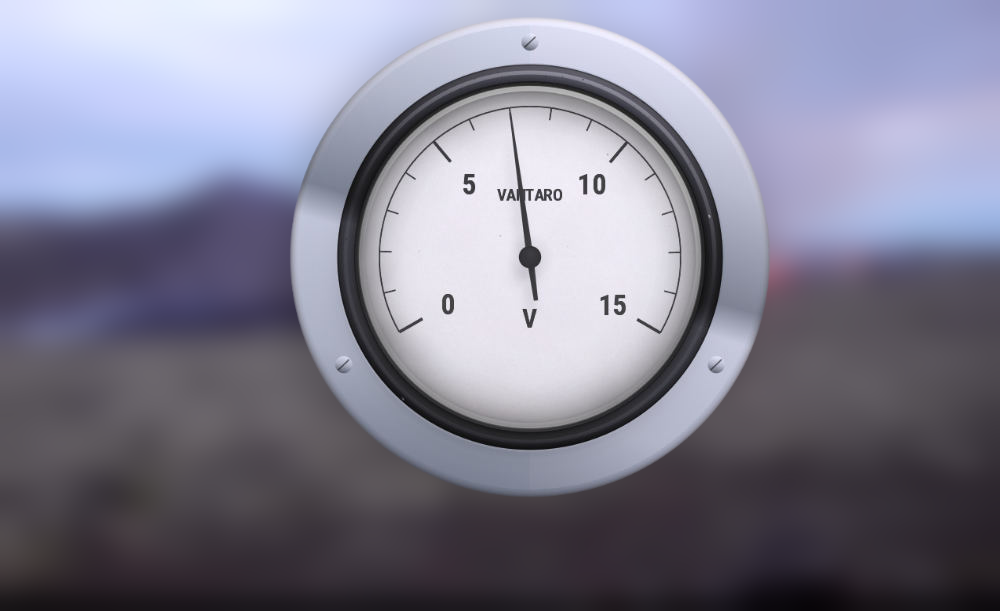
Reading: value=7 unit=V
